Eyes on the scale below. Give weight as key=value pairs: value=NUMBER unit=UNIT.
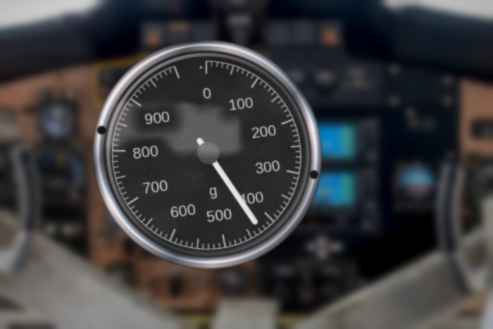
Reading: value=430 unit=g
